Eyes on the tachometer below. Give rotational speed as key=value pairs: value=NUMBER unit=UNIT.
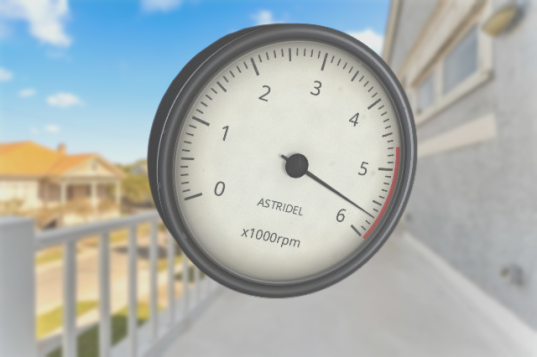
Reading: value=5700 unit=rpm
